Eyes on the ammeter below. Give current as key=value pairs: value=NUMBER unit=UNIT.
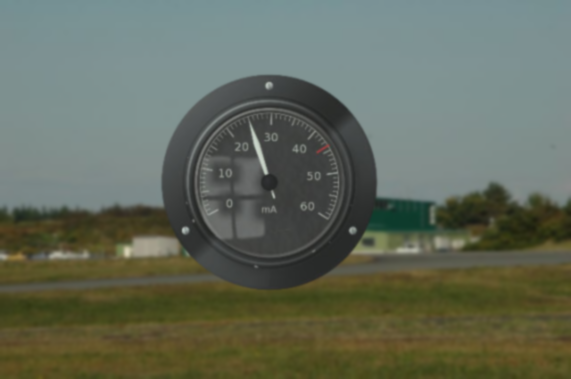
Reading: value=25 unit=mA
